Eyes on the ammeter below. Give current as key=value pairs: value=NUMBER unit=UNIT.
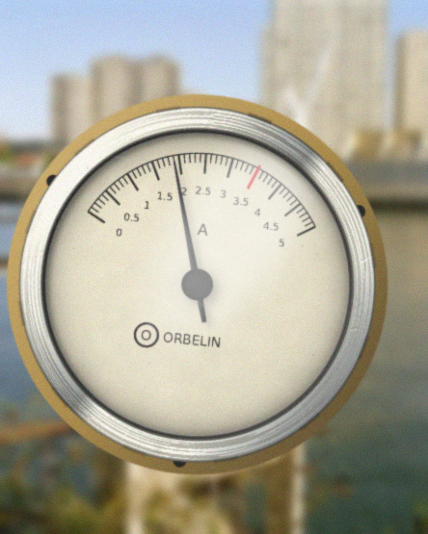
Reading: value=1.9 unit=A
